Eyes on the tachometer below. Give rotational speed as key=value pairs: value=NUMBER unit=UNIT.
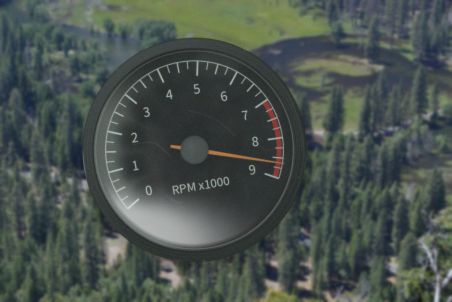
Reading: value=8625 unit=rpm
